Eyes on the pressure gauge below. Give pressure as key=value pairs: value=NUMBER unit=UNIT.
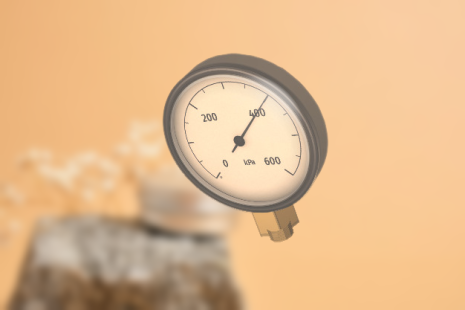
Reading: value=400 unit=kPa
